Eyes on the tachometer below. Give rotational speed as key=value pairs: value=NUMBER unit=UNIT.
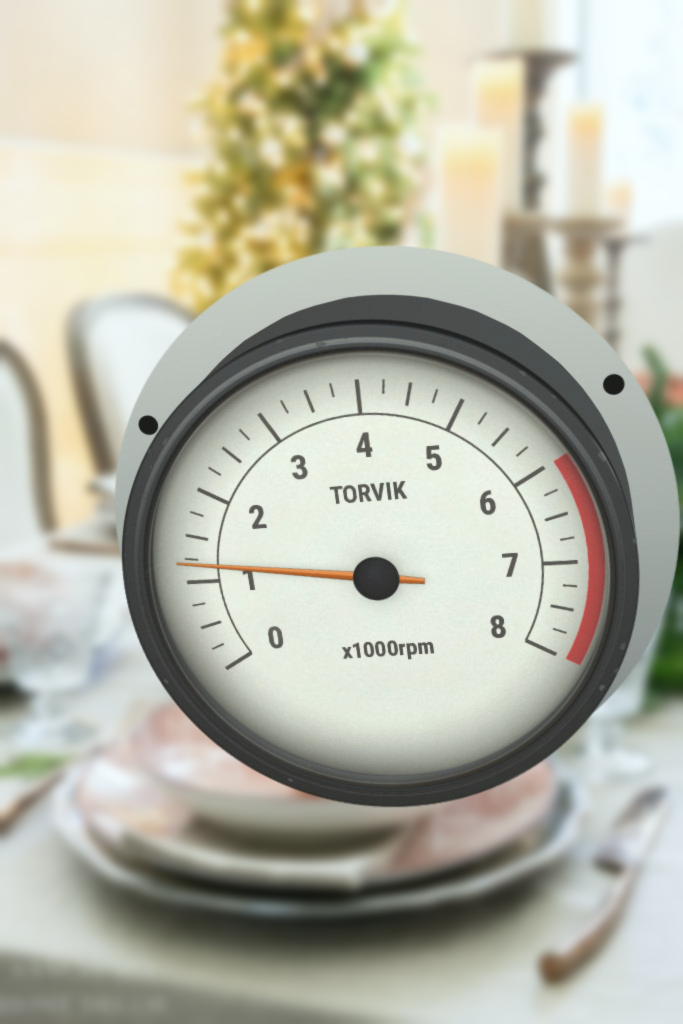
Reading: value=1250 unit=rpm
